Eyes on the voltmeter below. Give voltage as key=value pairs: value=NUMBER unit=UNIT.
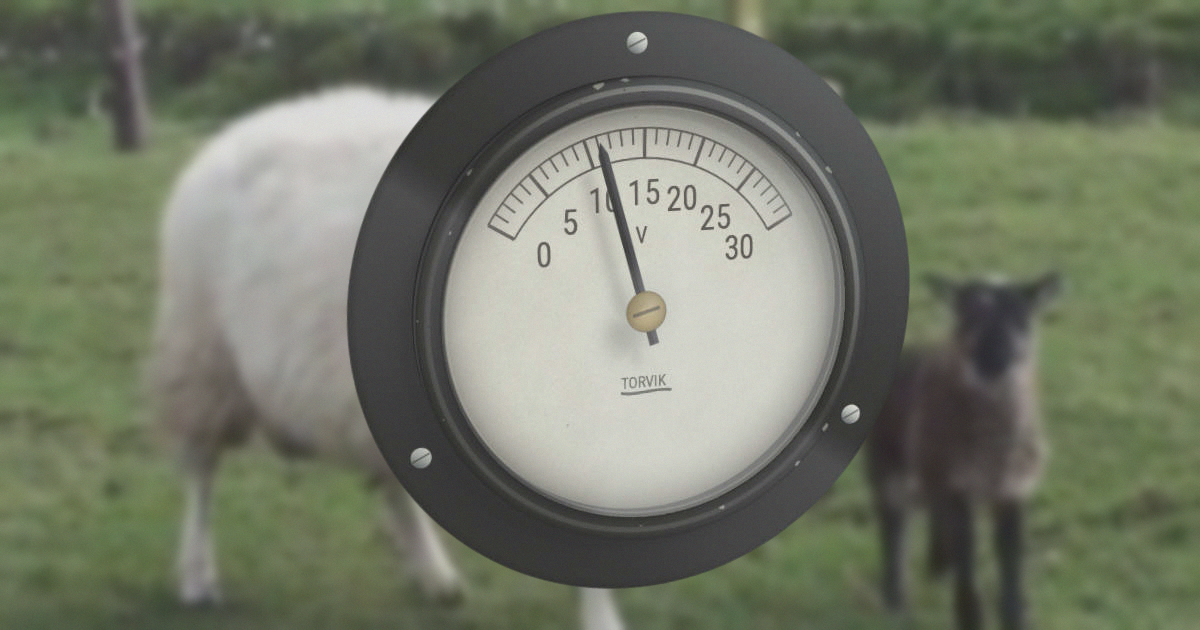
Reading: value=11 unit=V
